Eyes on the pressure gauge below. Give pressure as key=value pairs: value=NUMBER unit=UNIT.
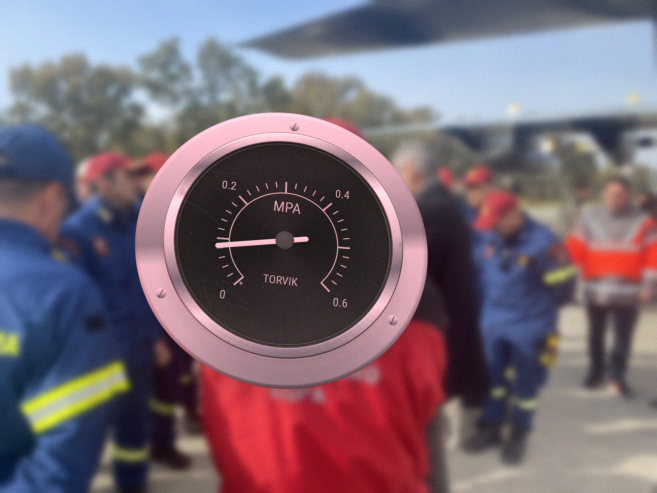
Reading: value=0.08 unit=MPa
